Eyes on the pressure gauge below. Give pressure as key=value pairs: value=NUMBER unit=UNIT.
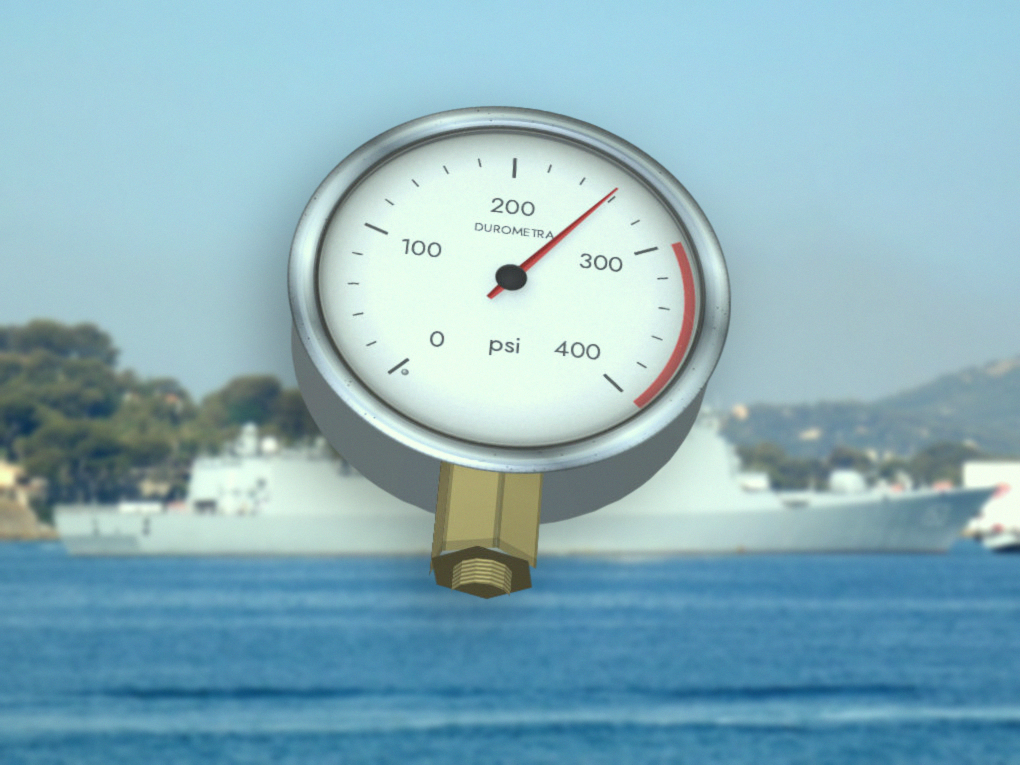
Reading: value=260 unit=psi
